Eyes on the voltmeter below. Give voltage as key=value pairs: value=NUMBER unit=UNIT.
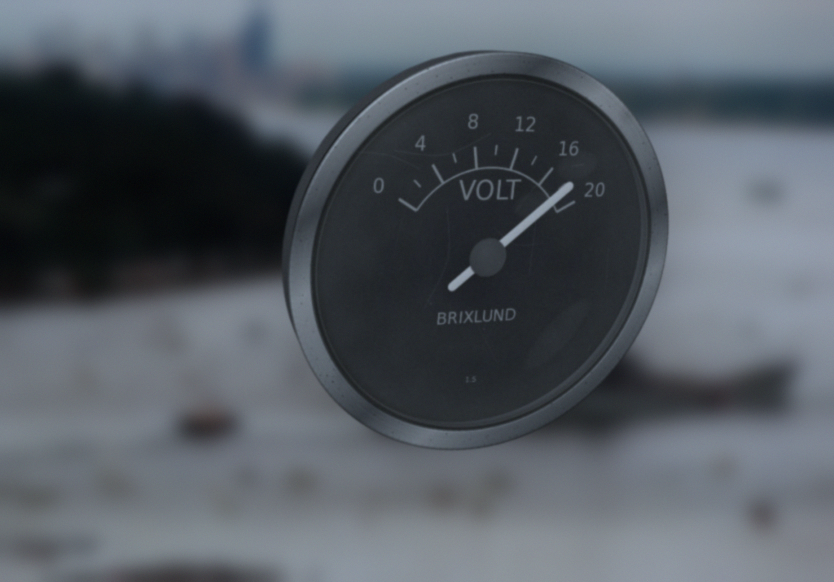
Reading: value=18 unit=V
